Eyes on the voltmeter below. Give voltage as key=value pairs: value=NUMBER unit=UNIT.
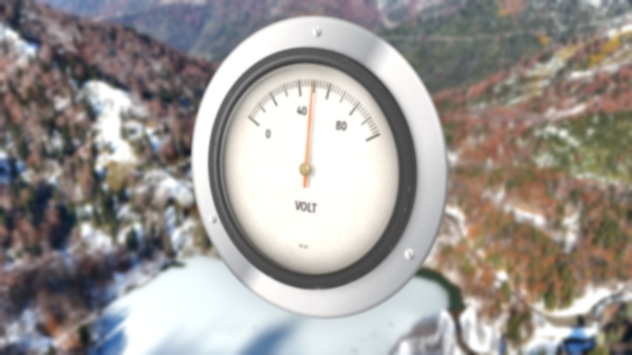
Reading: value=50 unit=V
